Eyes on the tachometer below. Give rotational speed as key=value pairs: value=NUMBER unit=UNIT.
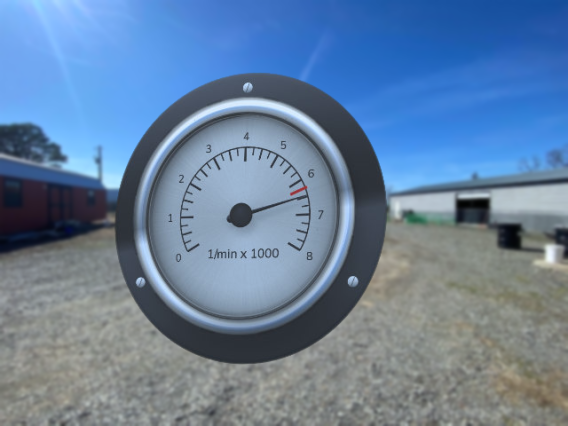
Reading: value=6500 unit=rpm
